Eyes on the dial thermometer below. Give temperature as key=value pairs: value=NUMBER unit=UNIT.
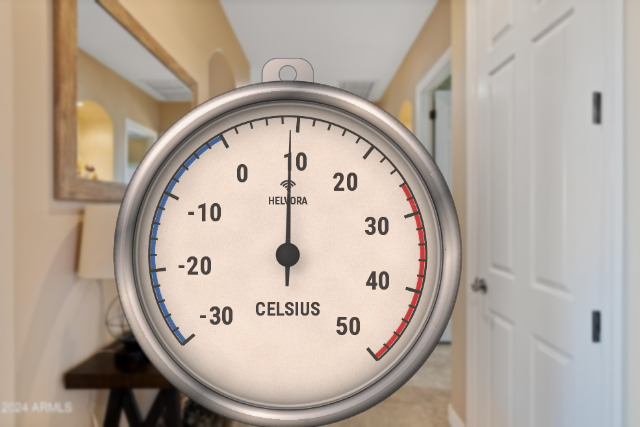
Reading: value=9 unit=°C
